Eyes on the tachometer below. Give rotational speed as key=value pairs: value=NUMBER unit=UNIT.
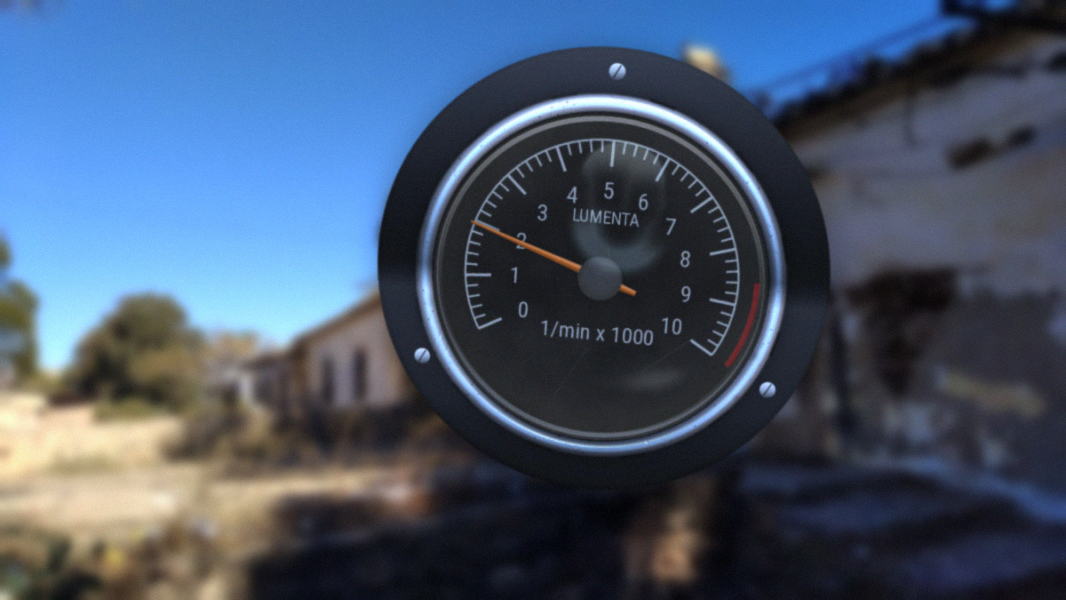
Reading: value=2000 unit=rpm
